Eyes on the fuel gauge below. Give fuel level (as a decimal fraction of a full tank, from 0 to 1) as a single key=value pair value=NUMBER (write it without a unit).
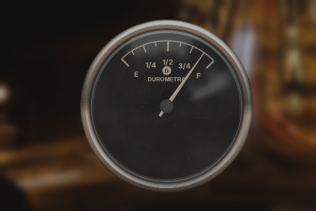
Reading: value=0.875
